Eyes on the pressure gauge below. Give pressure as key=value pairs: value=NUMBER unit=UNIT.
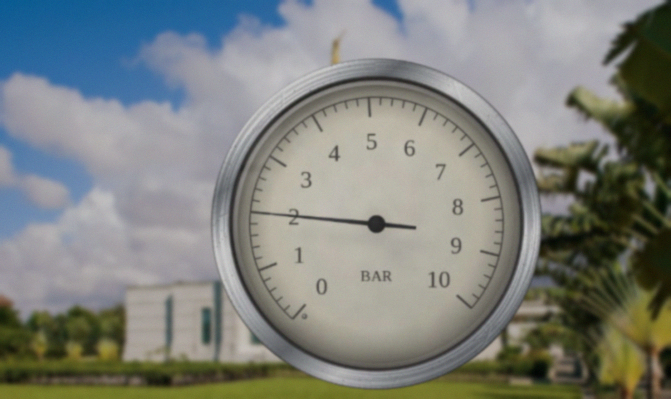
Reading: value=2 unit=bar
